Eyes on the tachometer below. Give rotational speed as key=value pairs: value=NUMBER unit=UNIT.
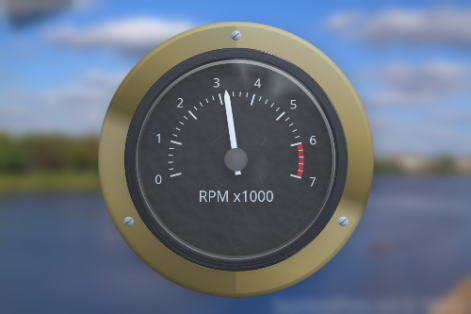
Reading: value=3200 unit=rpm
